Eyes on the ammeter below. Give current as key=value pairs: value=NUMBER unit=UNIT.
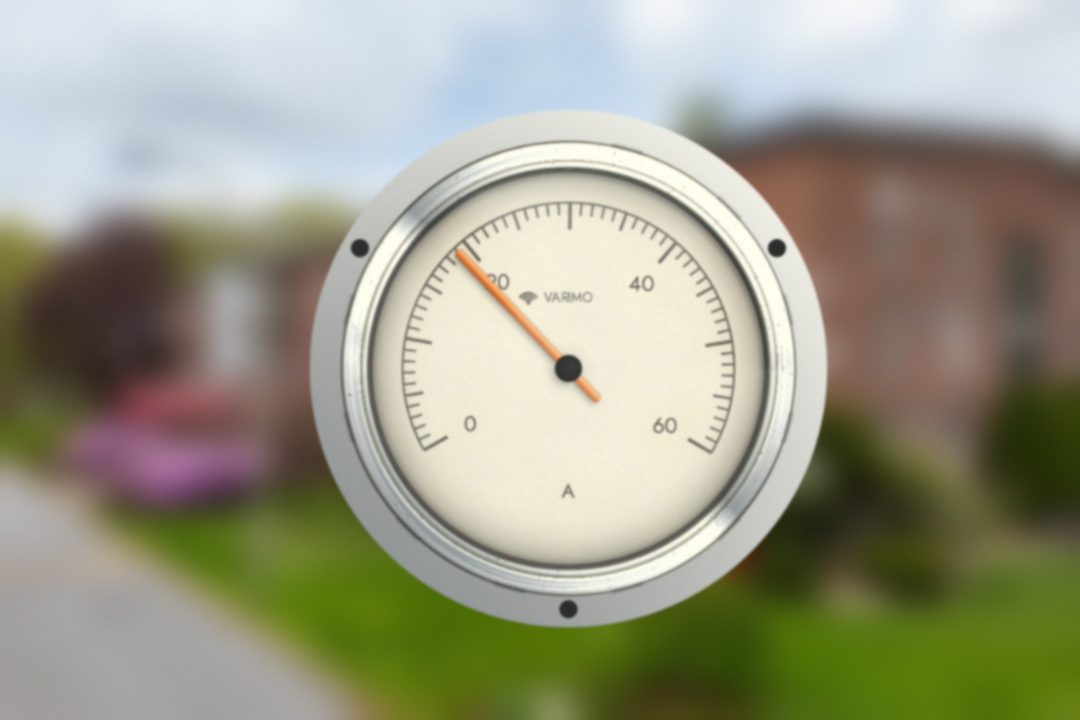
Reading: value=19 unit=A
